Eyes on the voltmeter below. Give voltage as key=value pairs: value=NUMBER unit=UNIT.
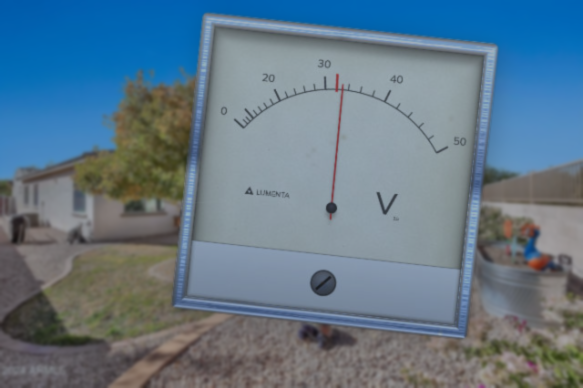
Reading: value=33 unit=V
